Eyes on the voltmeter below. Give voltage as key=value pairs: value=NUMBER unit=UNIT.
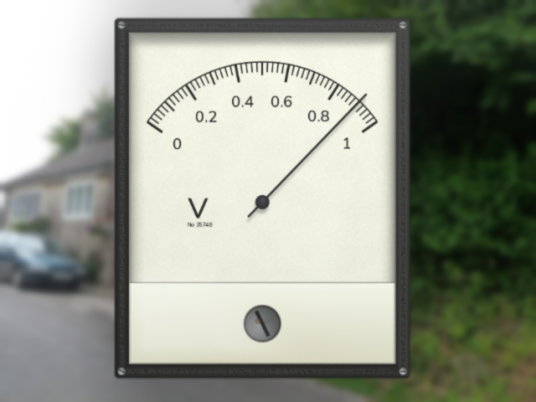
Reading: value=0.9 unit=V
